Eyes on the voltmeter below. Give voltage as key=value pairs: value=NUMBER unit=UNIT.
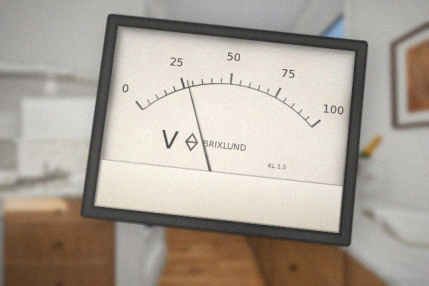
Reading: value=27.5 unit=V
